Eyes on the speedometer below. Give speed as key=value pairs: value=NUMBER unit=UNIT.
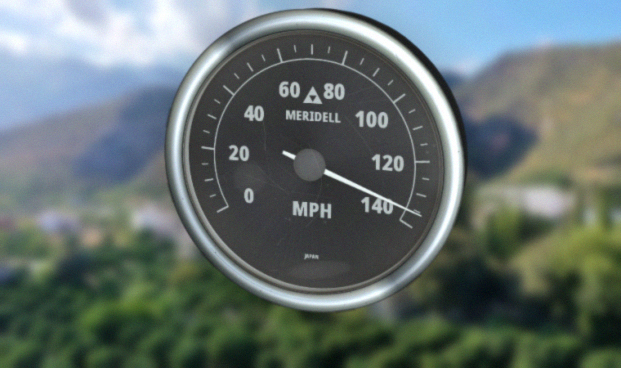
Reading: value=135 unit=mph
